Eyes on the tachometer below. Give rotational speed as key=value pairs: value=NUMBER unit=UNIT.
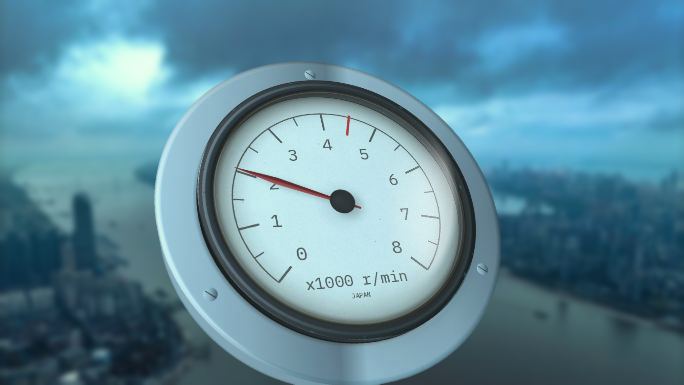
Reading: value=2000 unit=rpm
